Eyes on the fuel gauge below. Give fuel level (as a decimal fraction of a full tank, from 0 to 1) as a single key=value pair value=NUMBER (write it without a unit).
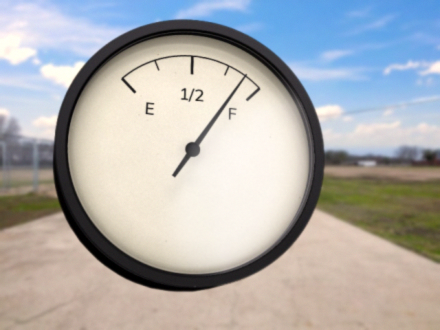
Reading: value=0.875
